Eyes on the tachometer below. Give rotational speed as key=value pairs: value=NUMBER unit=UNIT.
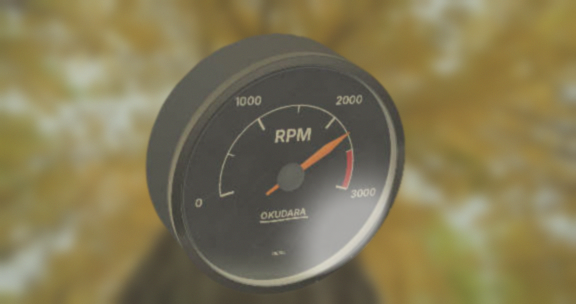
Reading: value=2250 unit=rpm
